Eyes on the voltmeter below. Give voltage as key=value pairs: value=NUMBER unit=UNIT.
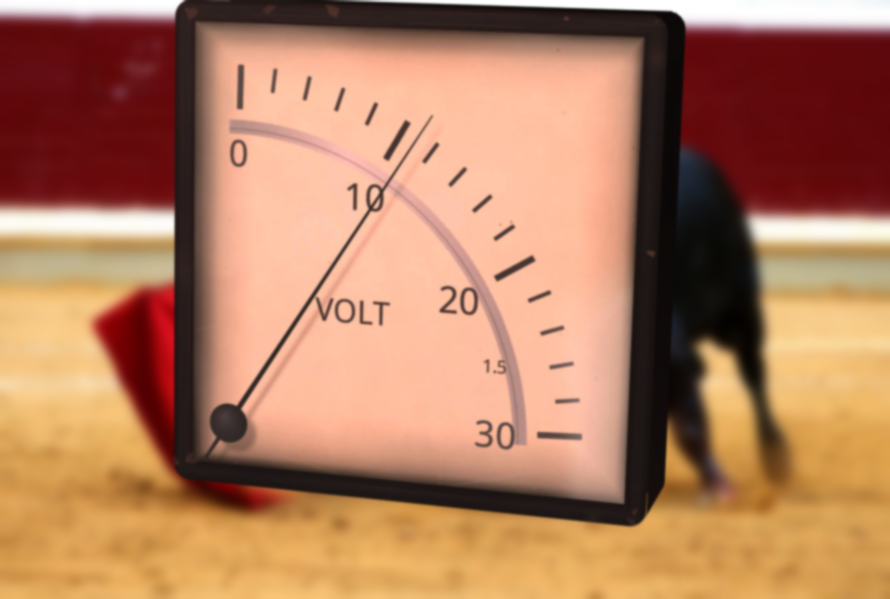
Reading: value=11 unit=V
